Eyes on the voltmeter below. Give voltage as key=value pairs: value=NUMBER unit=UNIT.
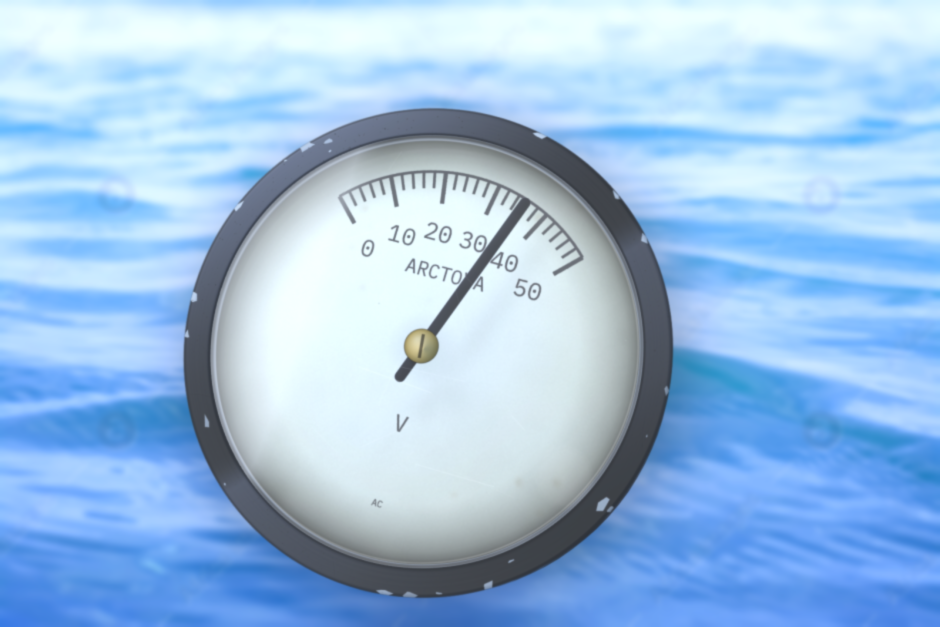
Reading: value=36 unit=V
